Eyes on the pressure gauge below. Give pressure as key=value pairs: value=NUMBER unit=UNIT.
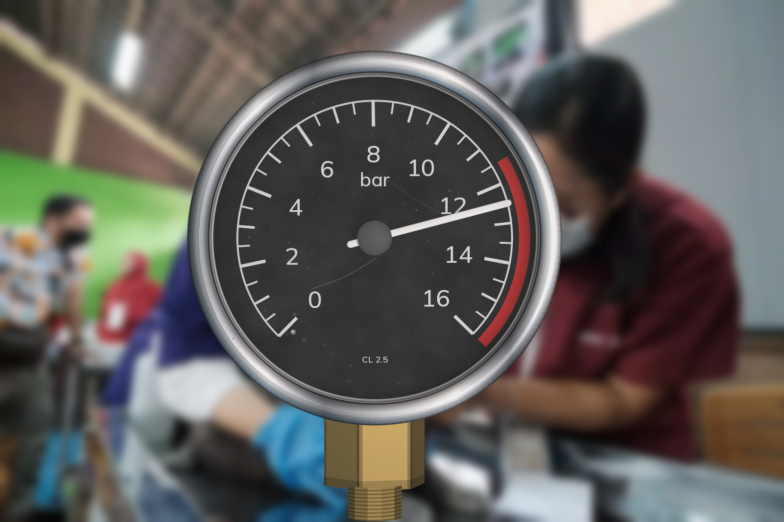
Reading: value=12.5 unit=bar
